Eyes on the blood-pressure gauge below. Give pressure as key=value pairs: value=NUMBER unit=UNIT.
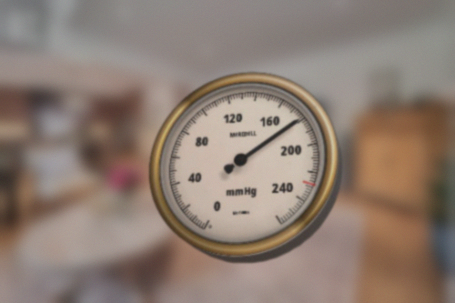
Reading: value=180 unit=mmHg
